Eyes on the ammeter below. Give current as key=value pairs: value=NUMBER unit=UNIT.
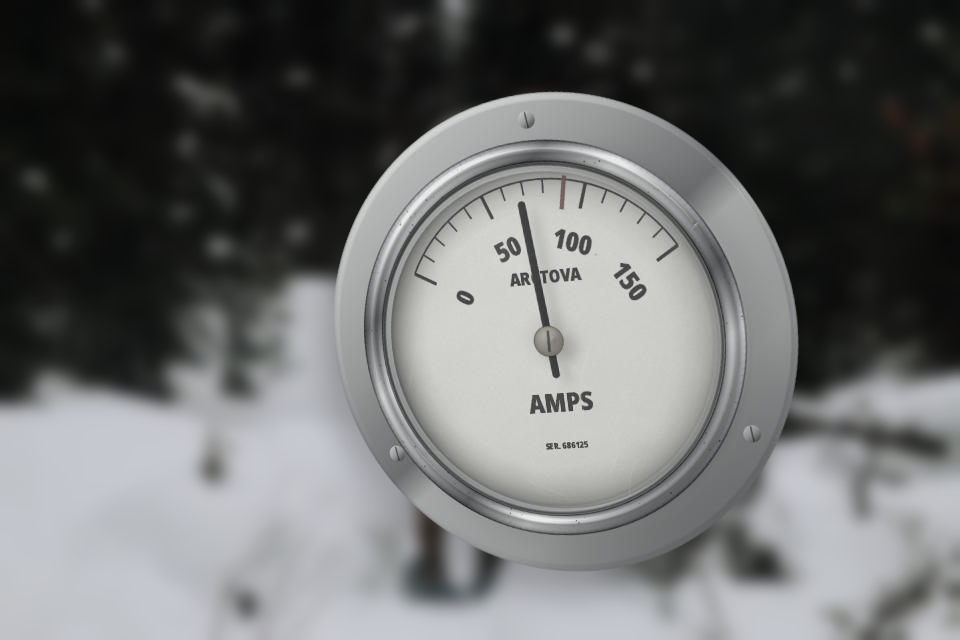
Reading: value=70 unit=A
